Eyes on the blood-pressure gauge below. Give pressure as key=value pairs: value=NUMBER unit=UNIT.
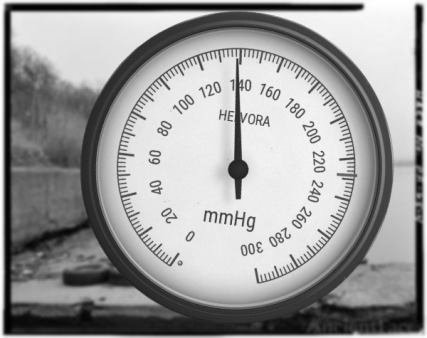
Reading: value=138 unit=mmHg
